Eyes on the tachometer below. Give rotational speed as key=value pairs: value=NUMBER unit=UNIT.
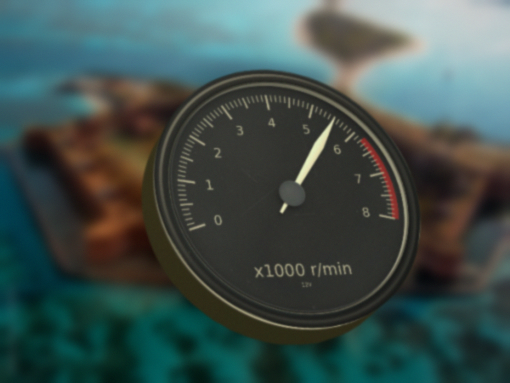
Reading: value=5500 unit=rpm
